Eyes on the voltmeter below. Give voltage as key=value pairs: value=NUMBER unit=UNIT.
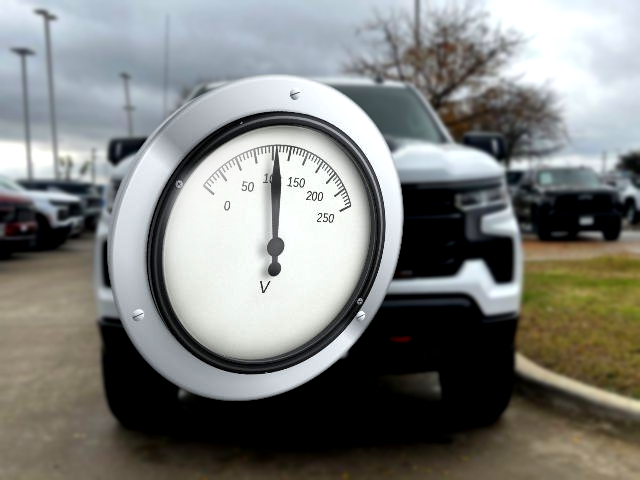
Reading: value=100 unit=V
